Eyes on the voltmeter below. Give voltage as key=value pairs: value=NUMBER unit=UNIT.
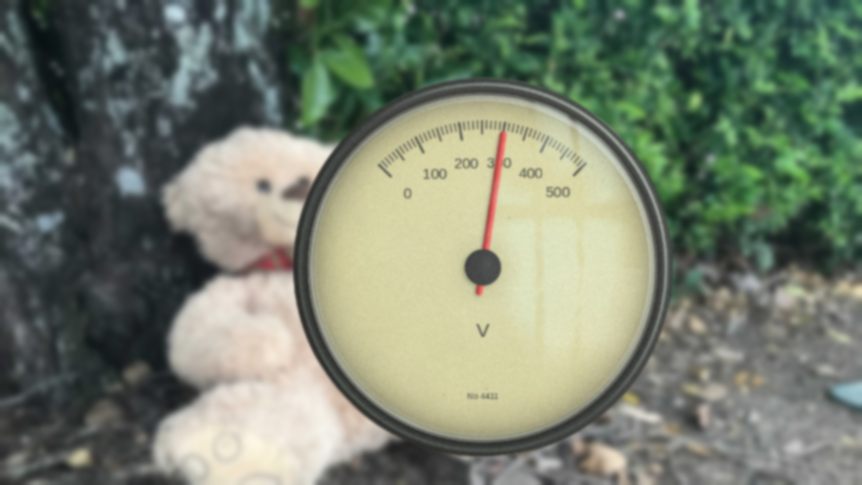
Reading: value=300 unit=V
